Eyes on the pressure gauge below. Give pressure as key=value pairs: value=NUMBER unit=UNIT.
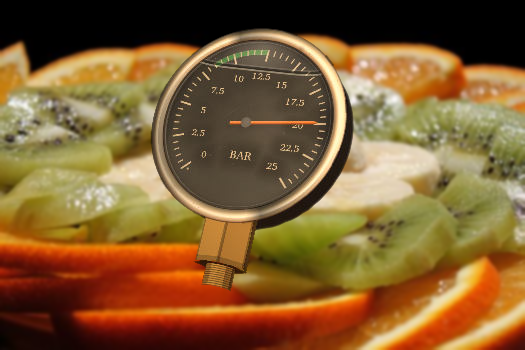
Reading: value=20 unit=bar
